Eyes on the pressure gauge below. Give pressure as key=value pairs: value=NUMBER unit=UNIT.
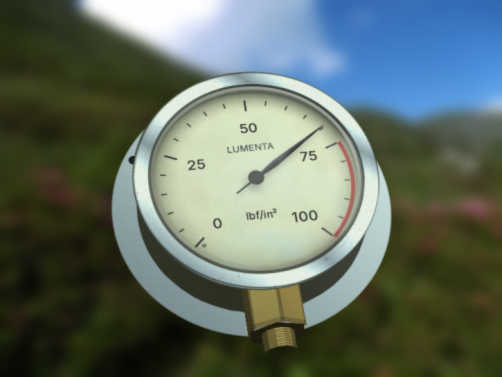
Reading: value=70 unit=psi
